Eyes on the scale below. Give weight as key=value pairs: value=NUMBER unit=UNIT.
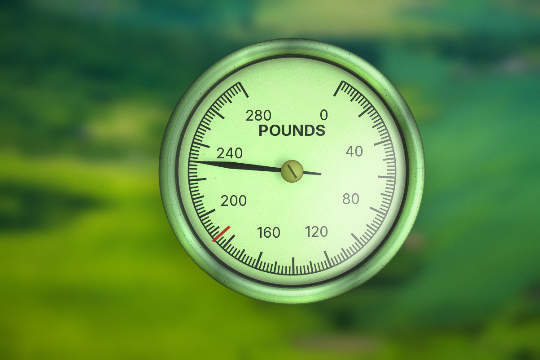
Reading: value=230 unit=lb
